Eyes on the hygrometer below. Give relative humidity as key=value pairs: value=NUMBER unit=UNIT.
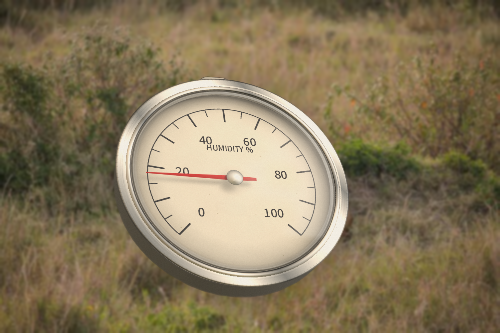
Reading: value=17.5 unit=%
